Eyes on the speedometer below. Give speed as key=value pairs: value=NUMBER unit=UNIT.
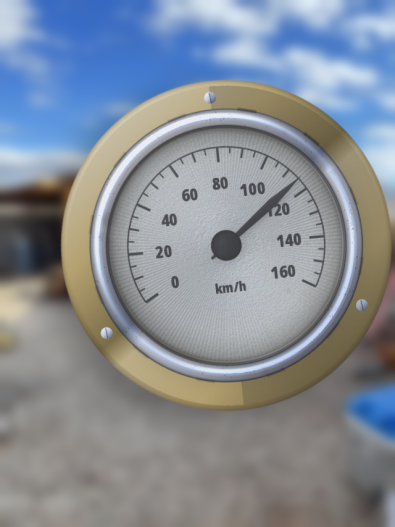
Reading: value=115 unit=km/h
